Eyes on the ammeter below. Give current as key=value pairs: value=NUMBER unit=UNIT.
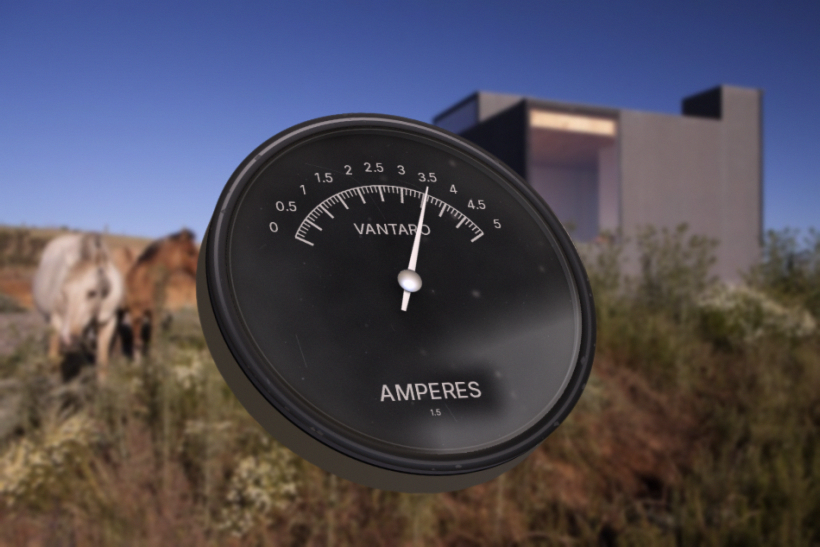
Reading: value=3.5 unit=A
